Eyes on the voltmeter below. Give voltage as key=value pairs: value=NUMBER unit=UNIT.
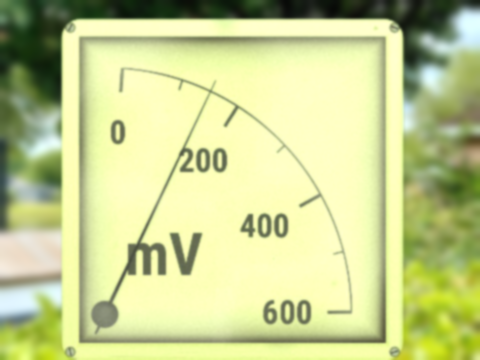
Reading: value=150 unit=mV
